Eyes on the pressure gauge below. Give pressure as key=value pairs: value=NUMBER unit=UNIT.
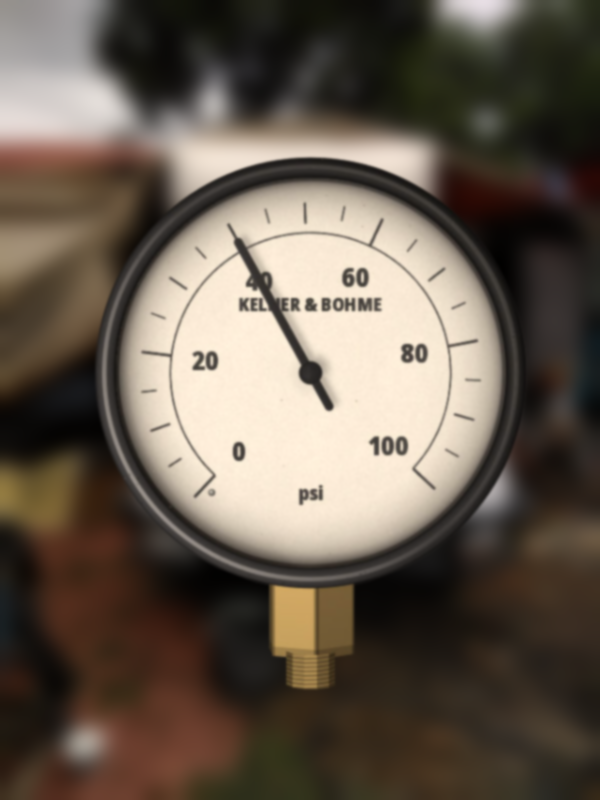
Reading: value=40 unit=psi
